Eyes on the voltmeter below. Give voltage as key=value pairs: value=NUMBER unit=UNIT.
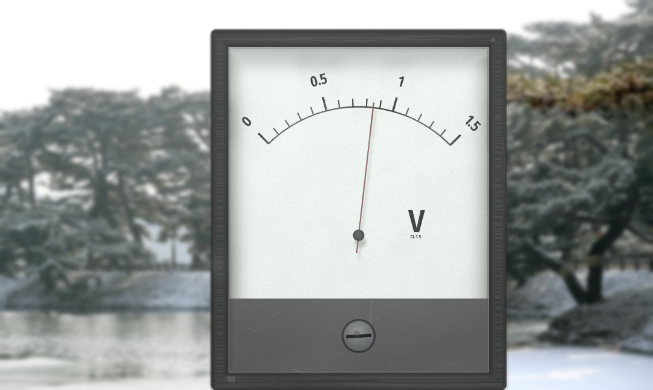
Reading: value=0.85 unit=V
